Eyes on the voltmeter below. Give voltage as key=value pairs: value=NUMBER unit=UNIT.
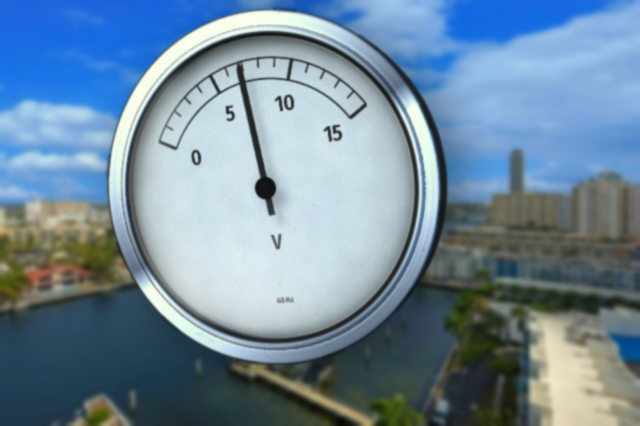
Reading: value=7 unit=V
